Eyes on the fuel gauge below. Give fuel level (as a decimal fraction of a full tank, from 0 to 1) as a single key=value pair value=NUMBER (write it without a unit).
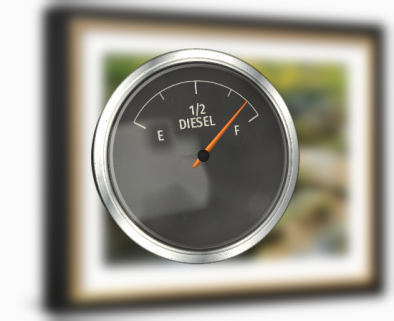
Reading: value=0.875
